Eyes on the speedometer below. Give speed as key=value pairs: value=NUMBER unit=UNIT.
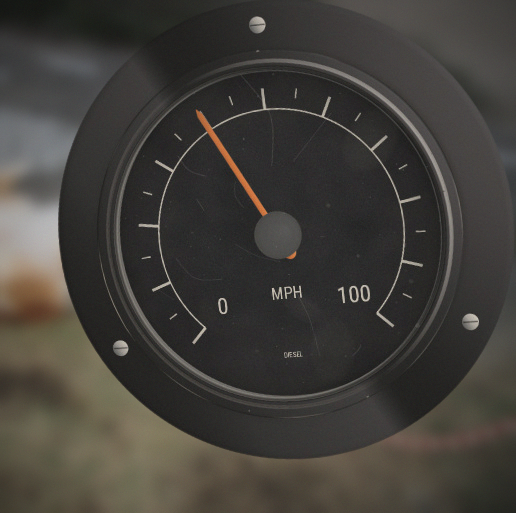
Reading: value=40 unit=mph
